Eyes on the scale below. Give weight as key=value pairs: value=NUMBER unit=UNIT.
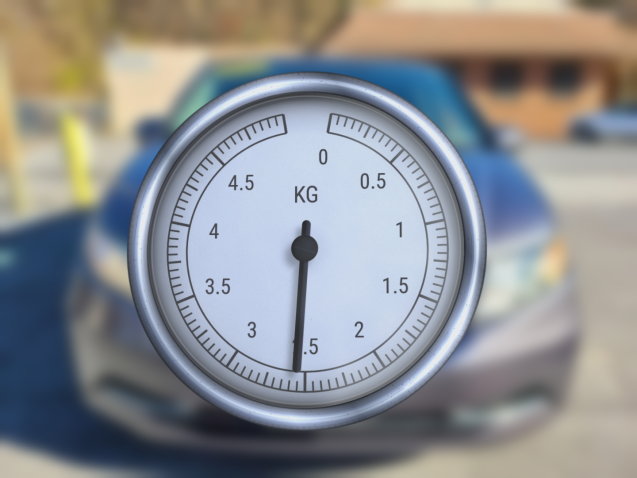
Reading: value=2.55 unit=kg
